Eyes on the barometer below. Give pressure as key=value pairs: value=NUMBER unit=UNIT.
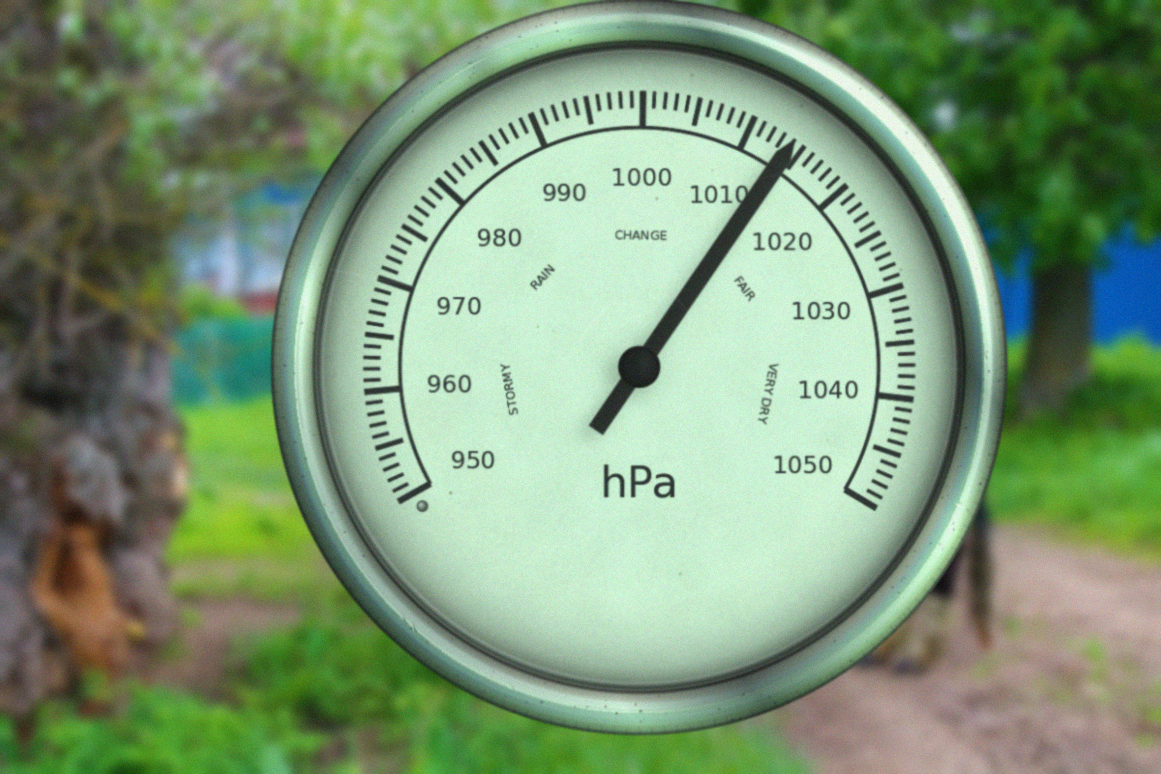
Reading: value=1014 unit=hPa
